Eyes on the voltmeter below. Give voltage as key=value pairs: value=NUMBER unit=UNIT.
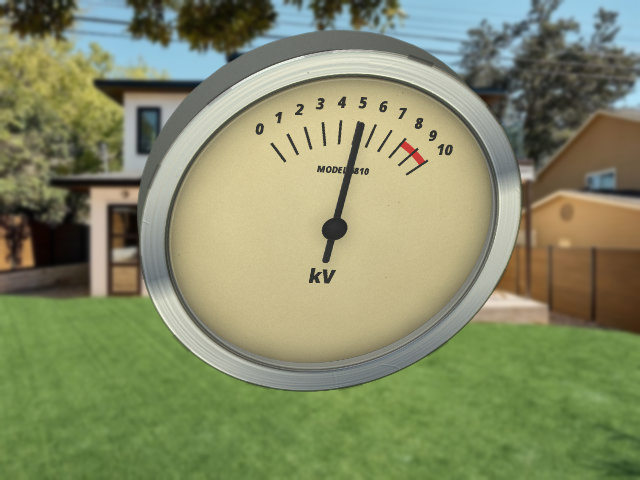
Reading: value=5 unit=kV
